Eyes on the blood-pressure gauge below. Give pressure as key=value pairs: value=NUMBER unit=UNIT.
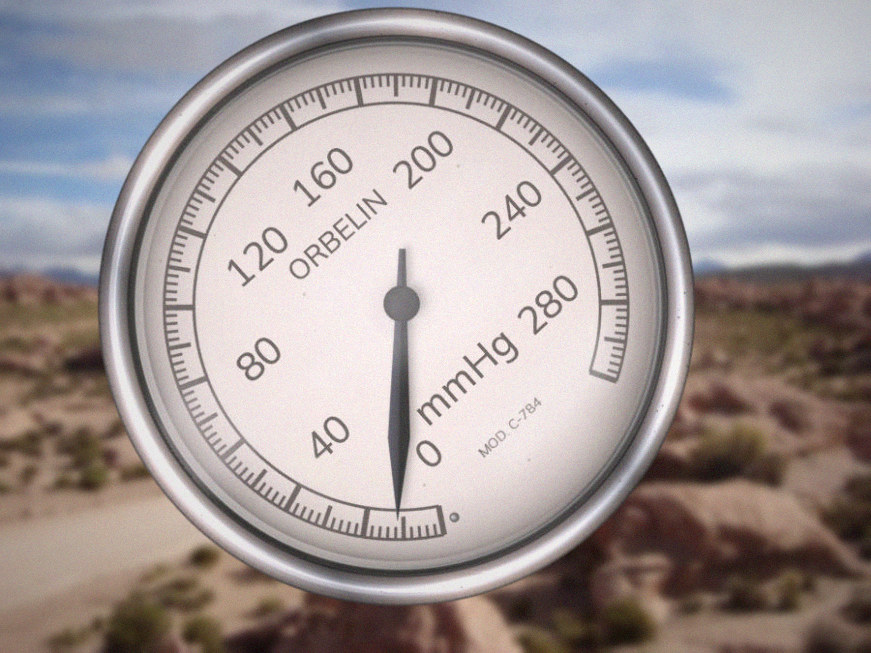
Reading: value=12 unit=mmHg
